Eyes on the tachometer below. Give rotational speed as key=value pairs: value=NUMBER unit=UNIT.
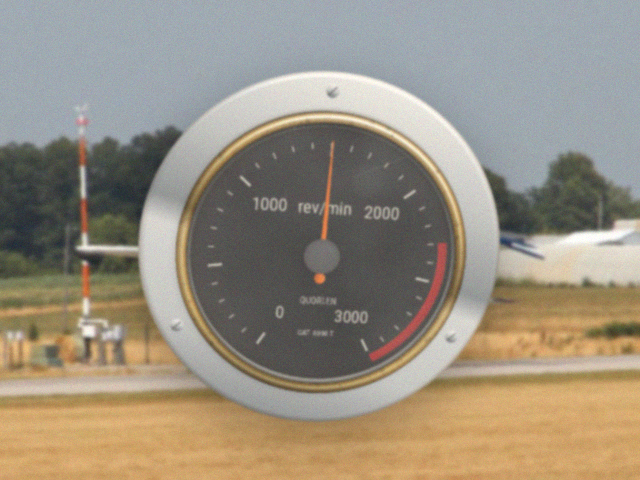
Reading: value=1500 unit=rpm
